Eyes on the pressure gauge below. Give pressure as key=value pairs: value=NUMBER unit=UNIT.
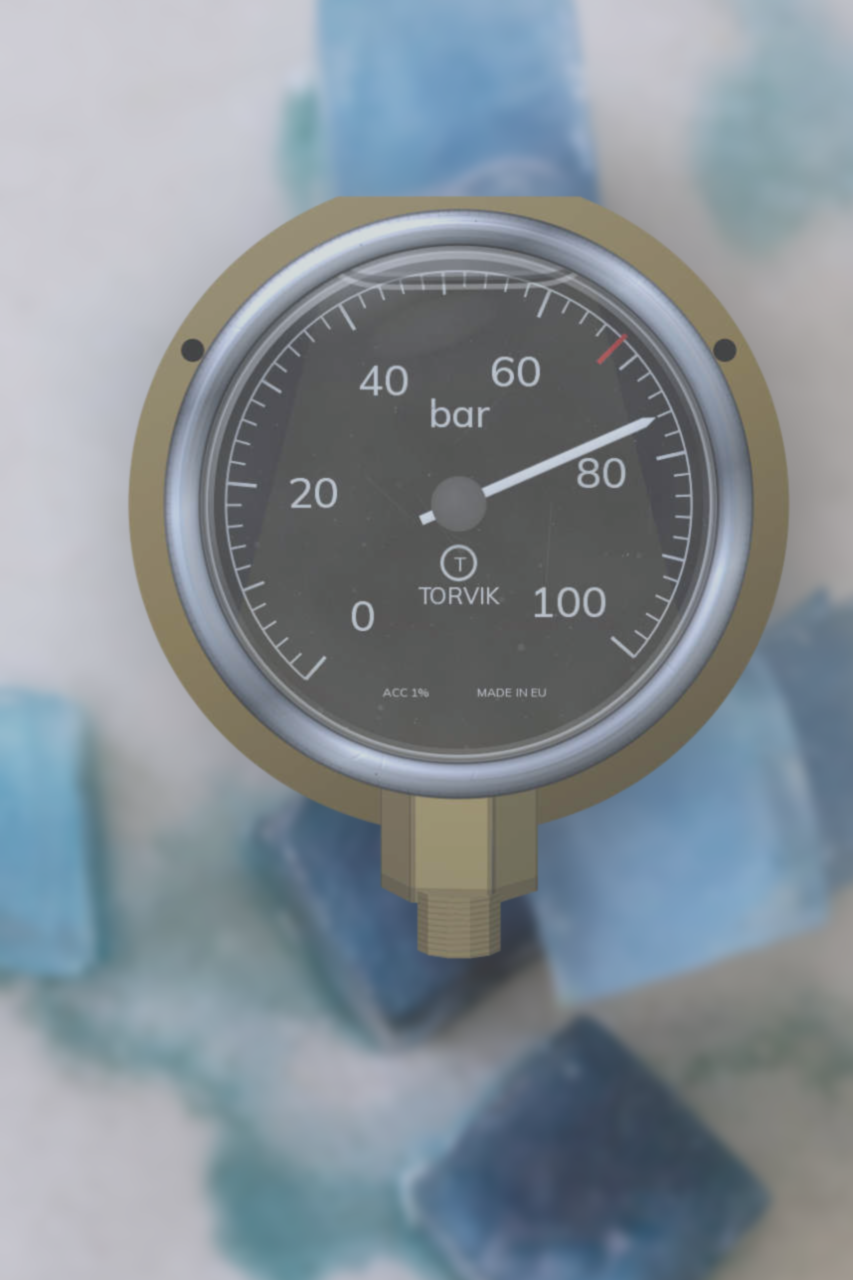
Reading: value=76 unit=bar
